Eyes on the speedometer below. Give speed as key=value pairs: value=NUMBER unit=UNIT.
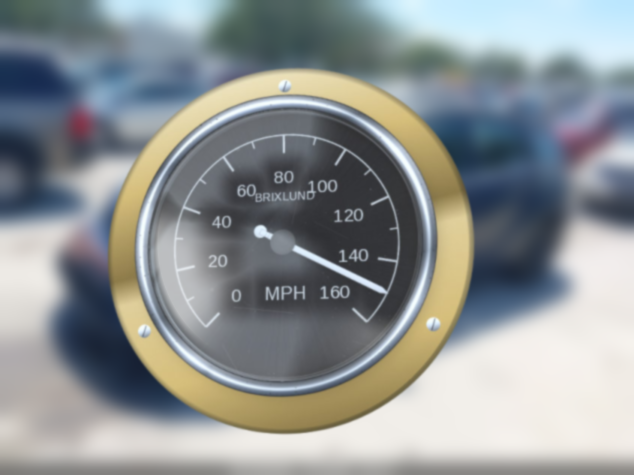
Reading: value=150 unit=mph
